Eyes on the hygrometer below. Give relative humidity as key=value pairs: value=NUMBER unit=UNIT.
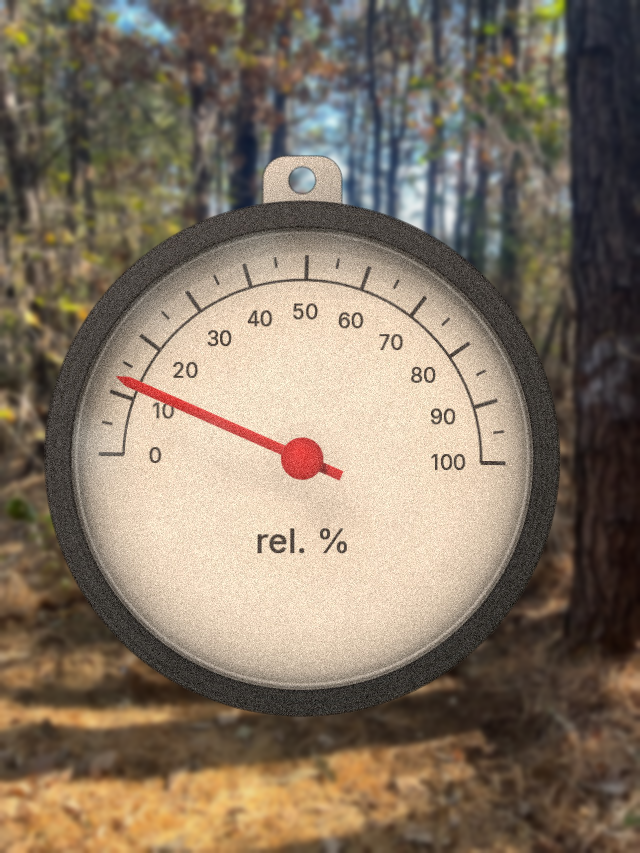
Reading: value=12.5 unit=%
